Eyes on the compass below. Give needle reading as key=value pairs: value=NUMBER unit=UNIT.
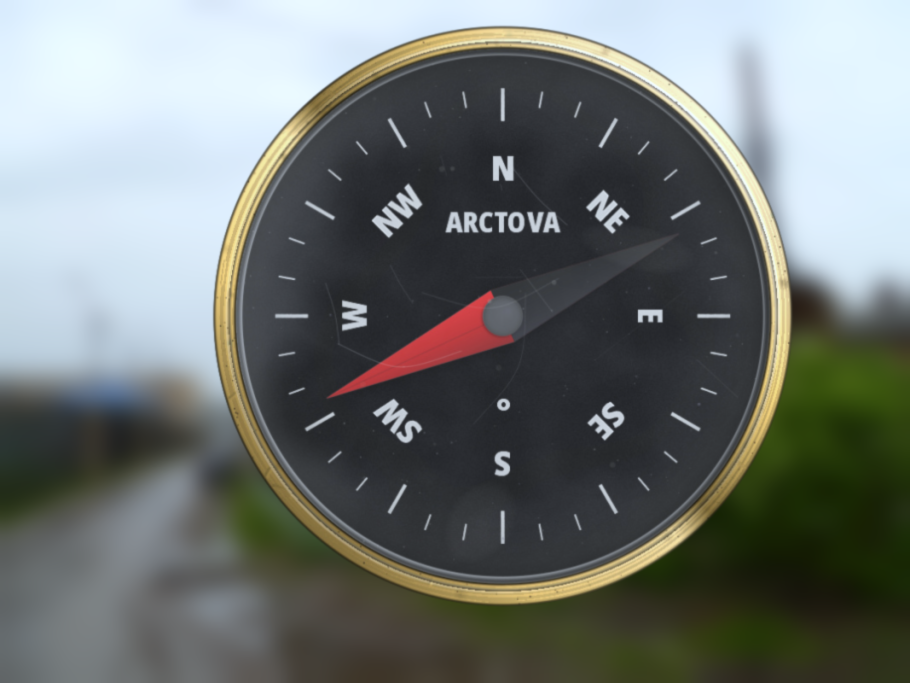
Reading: value=245 unit=°
